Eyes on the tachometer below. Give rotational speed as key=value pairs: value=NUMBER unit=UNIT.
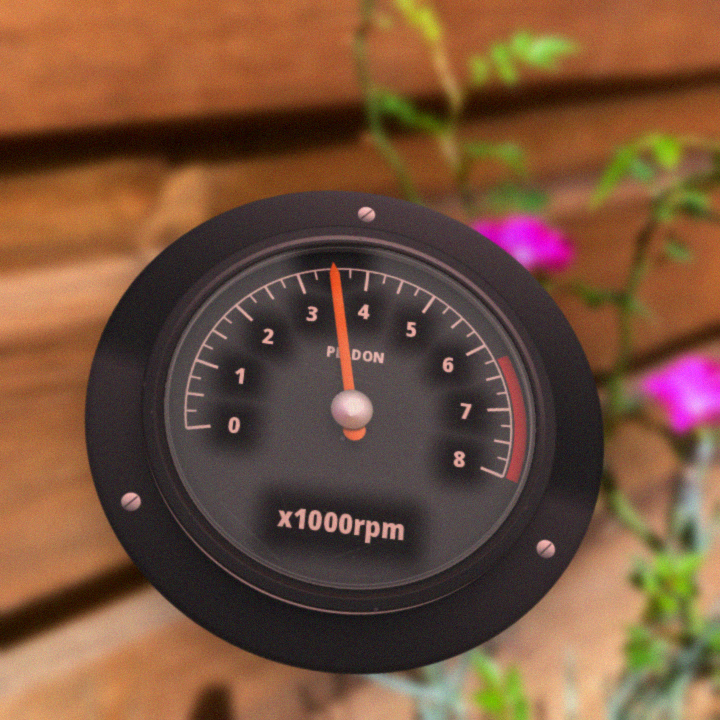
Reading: value=3500 unit=rpm
